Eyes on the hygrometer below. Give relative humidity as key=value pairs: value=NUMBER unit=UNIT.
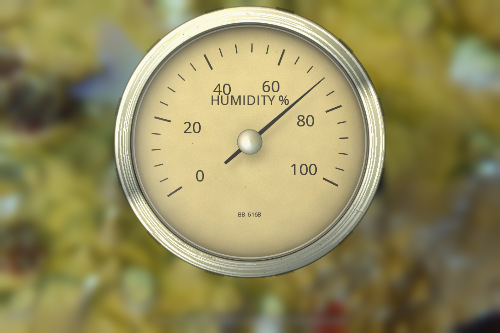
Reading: value=72 unit=%
